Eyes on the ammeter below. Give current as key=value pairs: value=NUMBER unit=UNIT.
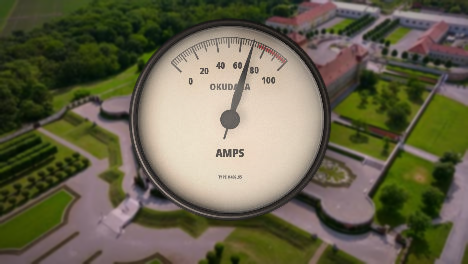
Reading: value=70 unit=A
